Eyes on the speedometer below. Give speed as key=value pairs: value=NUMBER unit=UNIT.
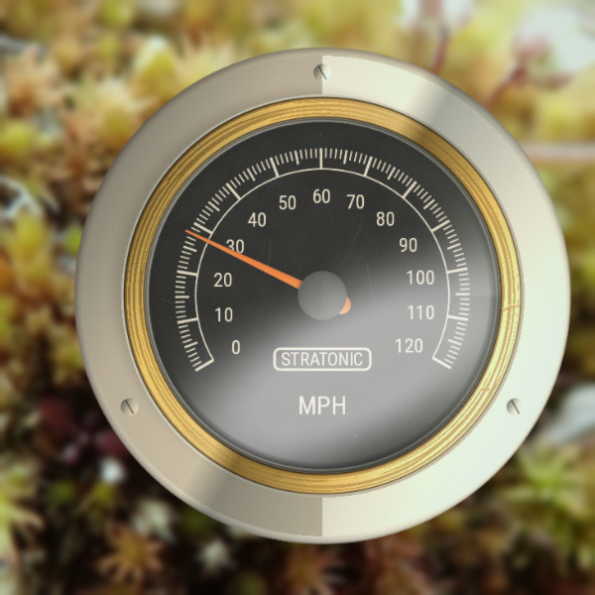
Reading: value=28 unit=mph
